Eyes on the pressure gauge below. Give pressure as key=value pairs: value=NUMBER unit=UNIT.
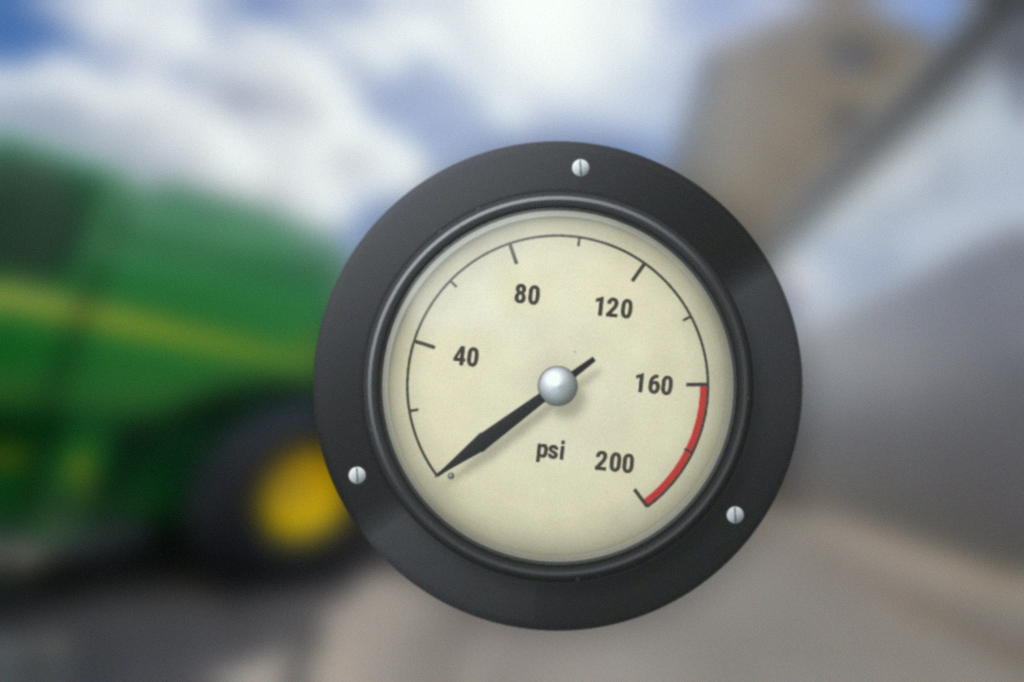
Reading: value=0 unit=psi
